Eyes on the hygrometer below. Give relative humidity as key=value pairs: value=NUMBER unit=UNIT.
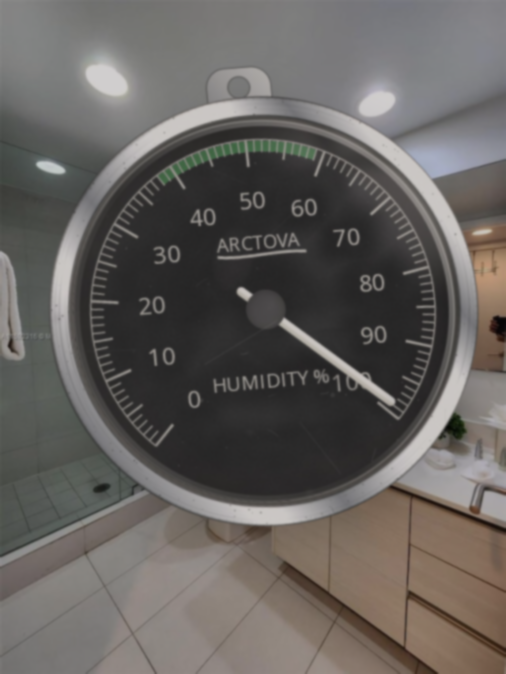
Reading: value=99 unit=%
